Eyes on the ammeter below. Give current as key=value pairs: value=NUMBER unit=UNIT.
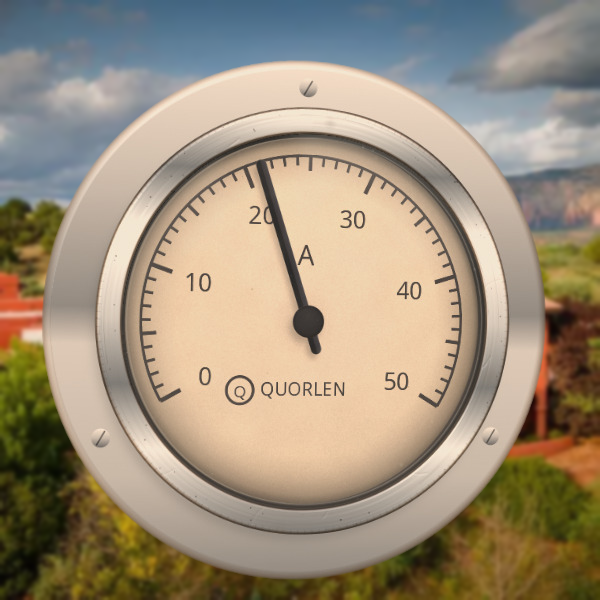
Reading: value=21 unit=A
